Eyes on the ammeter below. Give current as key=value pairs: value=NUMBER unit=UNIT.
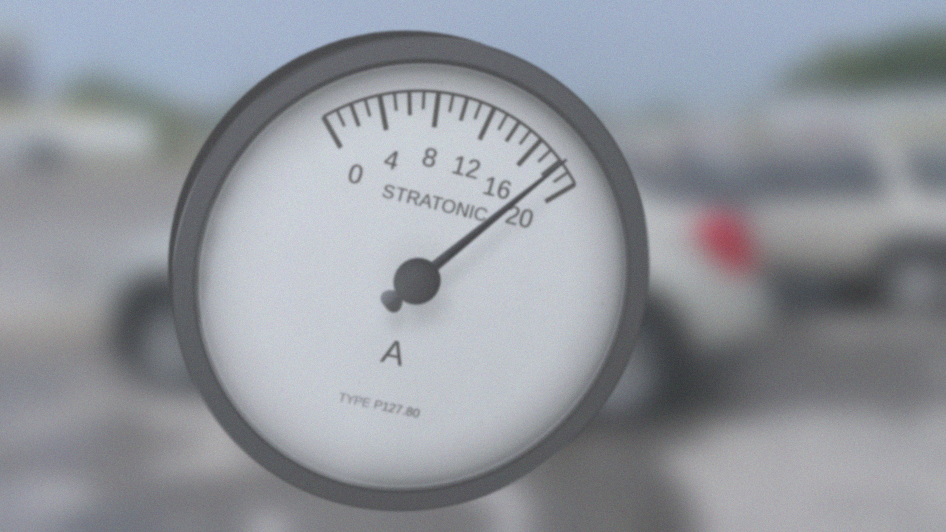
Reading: value=18 unit=A
